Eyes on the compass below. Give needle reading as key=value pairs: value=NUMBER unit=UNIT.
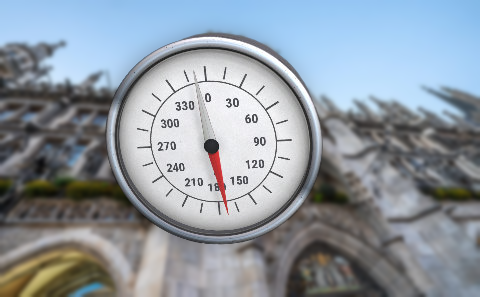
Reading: value=172.5 unit=°
